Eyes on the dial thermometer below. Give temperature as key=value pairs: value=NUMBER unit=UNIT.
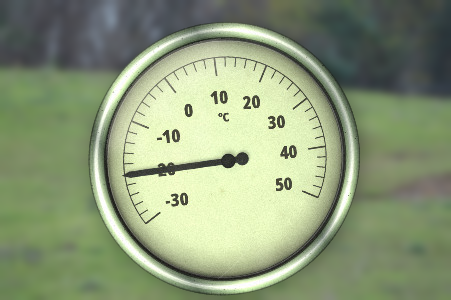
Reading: value=-20 unit=°C
